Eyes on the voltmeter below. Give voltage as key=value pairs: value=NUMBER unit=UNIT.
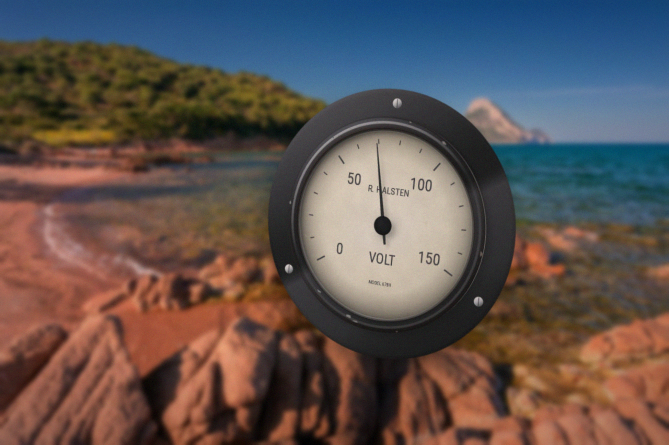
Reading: value=70 unit=V
